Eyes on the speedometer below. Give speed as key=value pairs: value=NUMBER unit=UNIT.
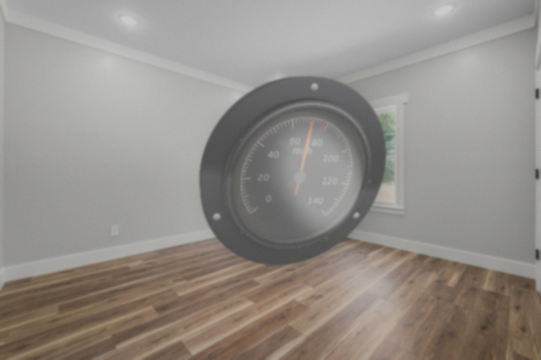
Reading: value=70 unit=mph
